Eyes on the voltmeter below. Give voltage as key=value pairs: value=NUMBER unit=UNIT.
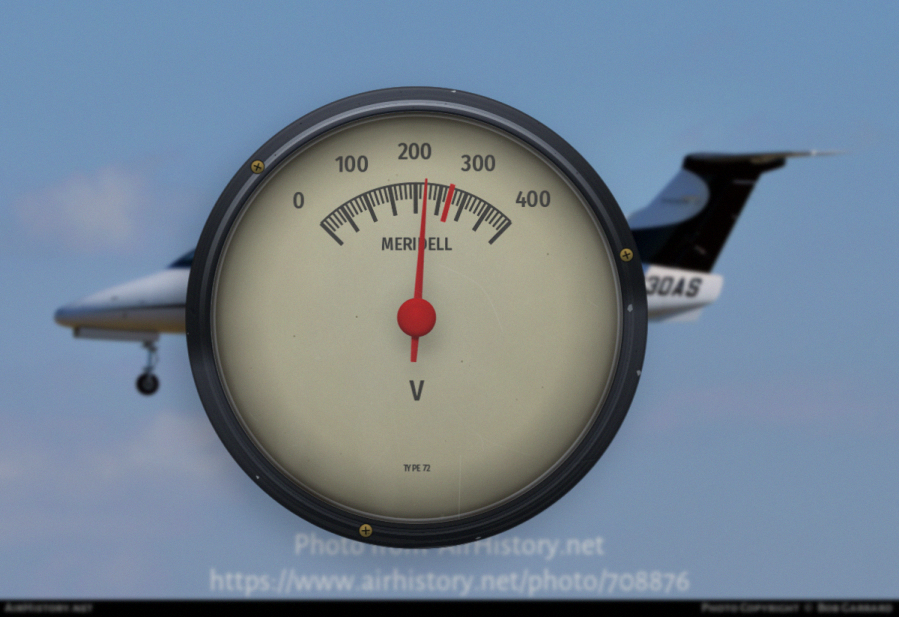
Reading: value=220 unit=V
